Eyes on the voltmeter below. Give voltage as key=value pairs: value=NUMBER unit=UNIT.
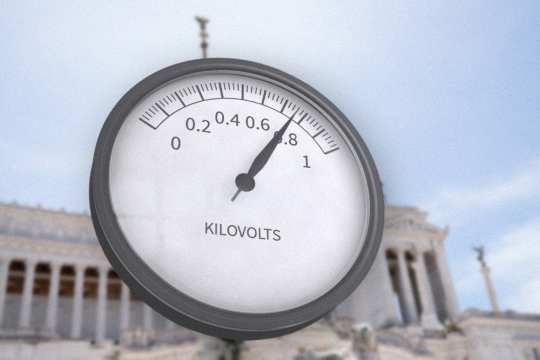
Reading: value=0.76 unit=kV
